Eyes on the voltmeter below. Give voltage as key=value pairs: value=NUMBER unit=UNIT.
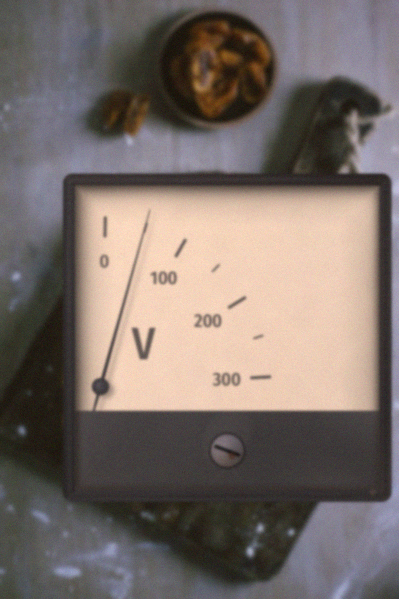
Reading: value=50 unit=V
